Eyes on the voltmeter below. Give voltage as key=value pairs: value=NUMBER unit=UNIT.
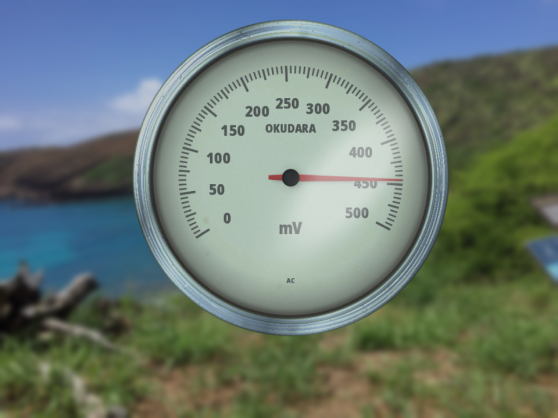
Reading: value=445 unit=mV
